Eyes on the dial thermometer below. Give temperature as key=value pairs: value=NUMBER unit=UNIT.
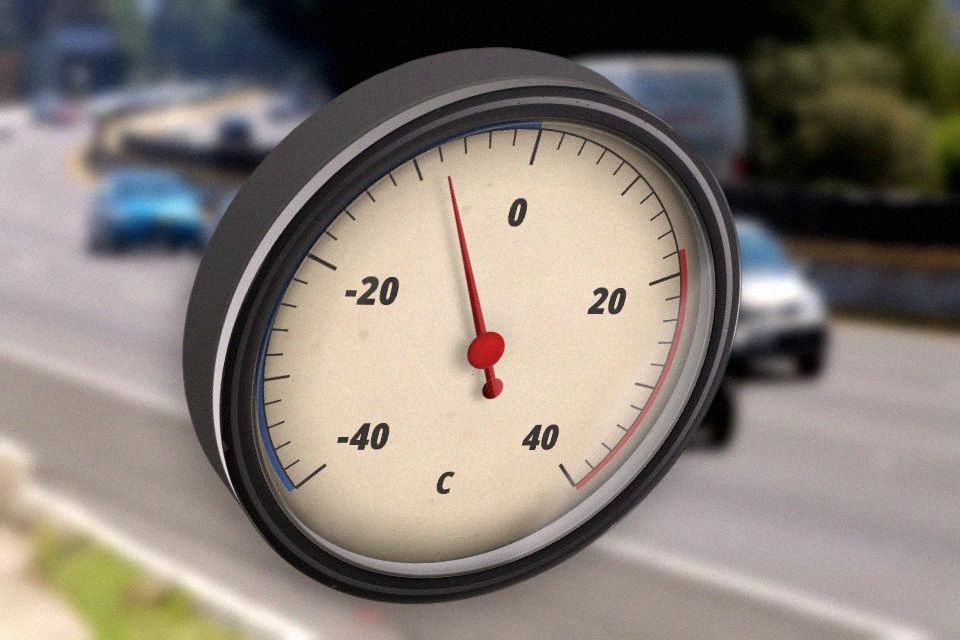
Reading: value=-8 unit=°C
